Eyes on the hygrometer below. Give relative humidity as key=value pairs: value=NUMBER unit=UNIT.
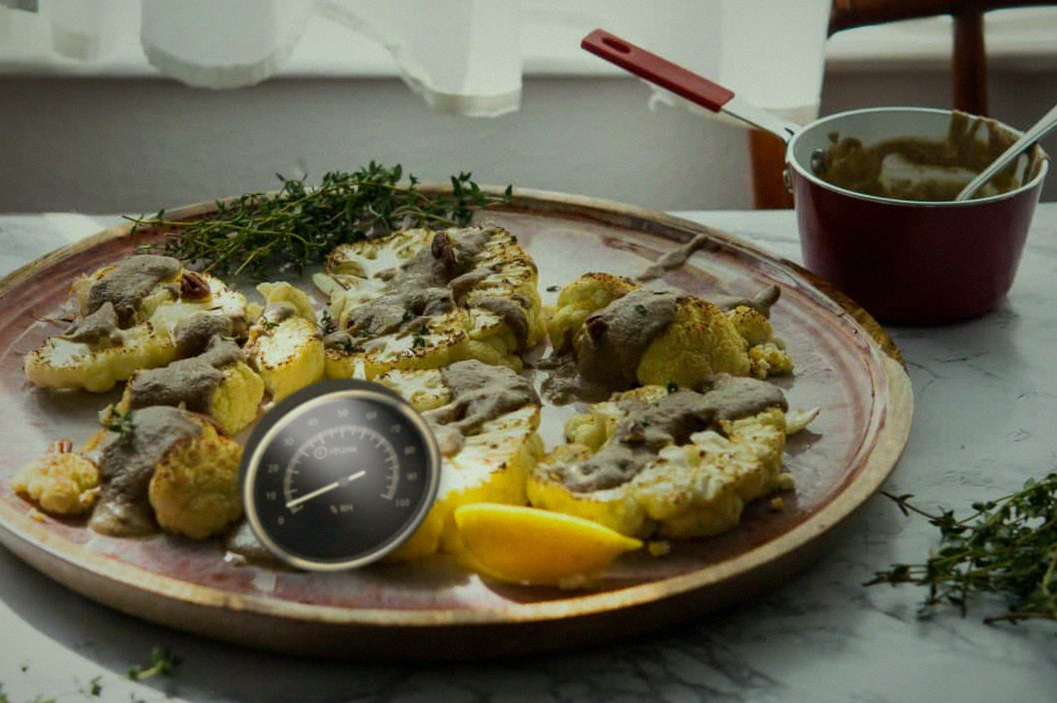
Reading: value=5 unit=%
